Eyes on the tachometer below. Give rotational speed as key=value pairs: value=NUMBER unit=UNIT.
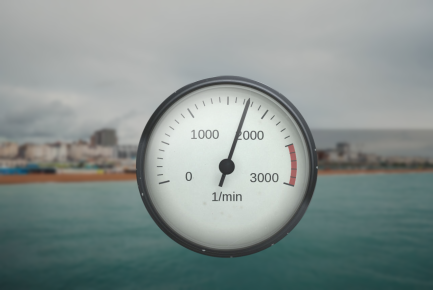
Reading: value=1750 unit=rpm
